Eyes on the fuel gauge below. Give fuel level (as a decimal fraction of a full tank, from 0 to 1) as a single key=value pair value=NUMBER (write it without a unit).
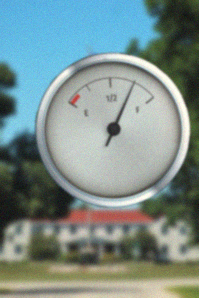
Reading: value=0.75
